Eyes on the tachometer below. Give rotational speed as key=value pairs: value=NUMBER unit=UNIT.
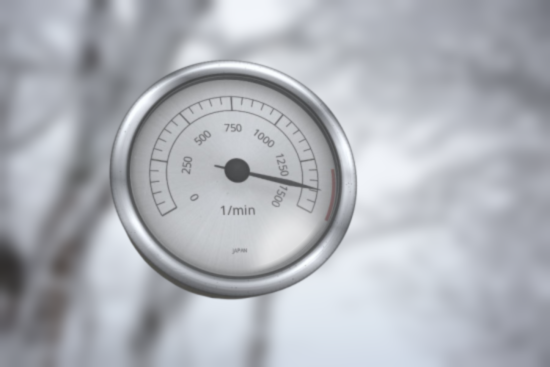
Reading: value=1400 unit=rpm
